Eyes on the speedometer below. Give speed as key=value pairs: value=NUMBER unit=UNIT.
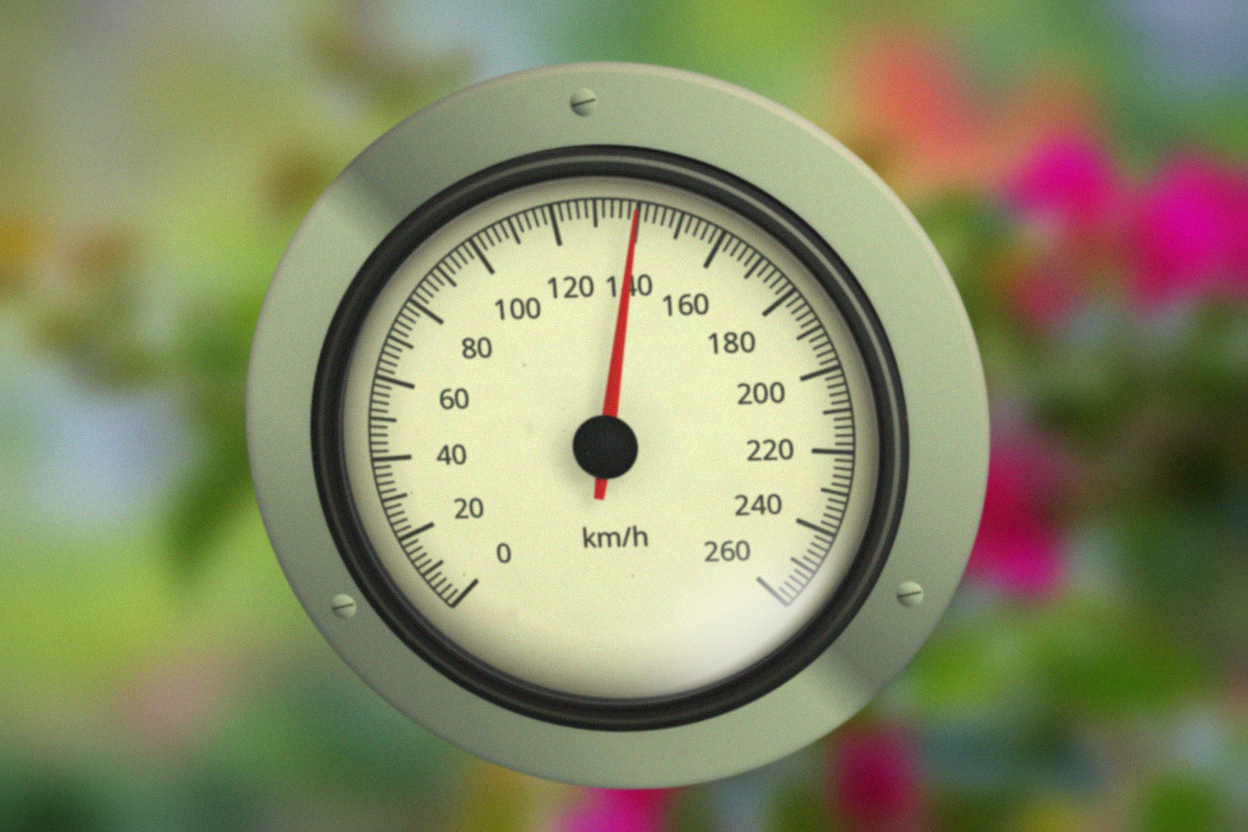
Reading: value=140 unit=km/h
